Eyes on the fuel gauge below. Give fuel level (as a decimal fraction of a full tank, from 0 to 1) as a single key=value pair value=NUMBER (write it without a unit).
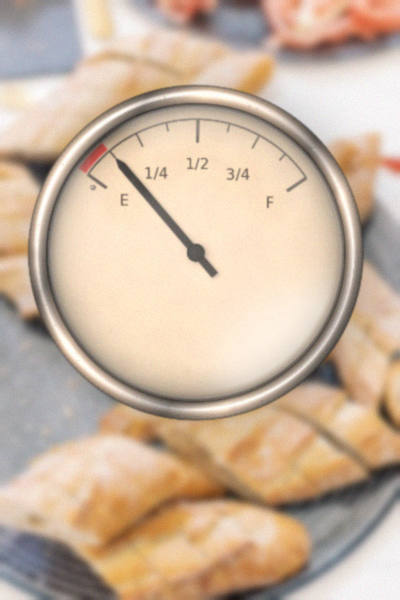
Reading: value=0.125
